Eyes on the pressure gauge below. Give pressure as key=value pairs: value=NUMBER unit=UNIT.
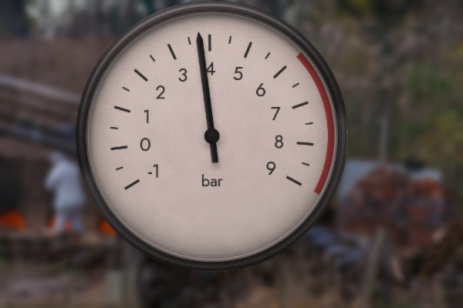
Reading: value=3.75 unit=bar
